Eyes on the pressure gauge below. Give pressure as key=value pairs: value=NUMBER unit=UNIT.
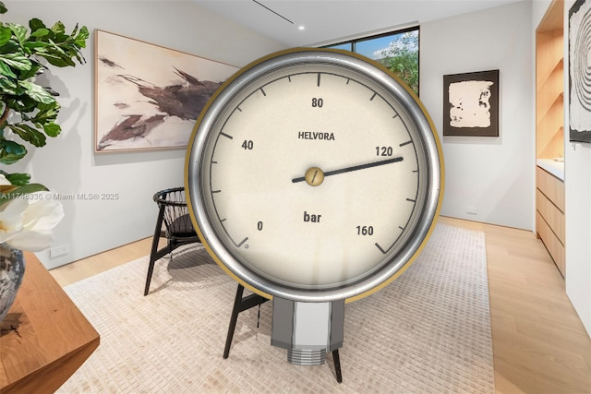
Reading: value=125 unit=bar
